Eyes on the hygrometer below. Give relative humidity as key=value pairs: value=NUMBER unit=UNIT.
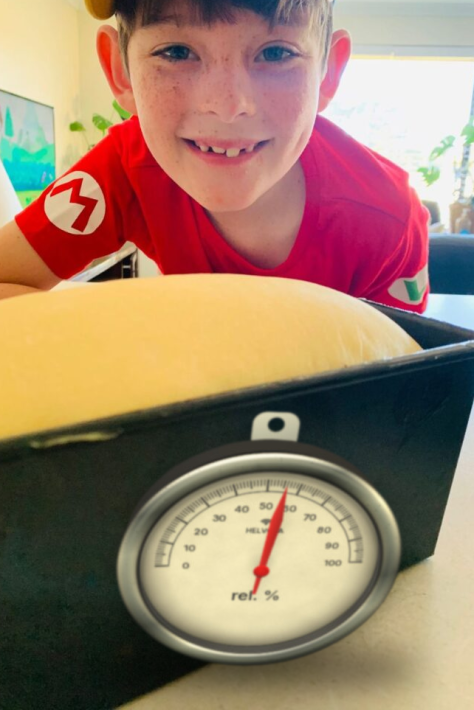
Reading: value=55 unit=%
